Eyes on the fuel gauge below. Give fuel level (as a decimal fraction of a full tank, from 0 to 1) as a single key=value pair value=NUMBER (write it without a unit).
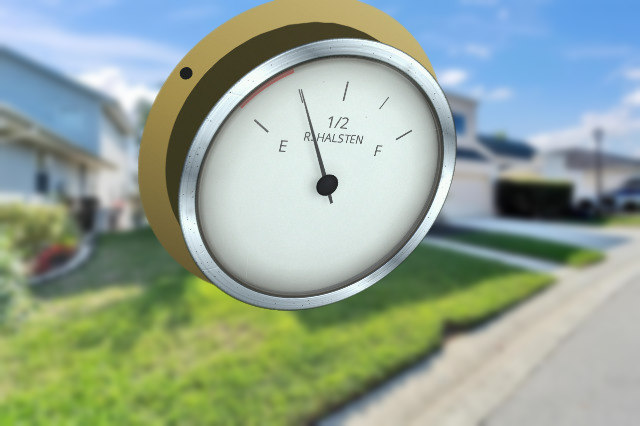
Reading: value=0.25
